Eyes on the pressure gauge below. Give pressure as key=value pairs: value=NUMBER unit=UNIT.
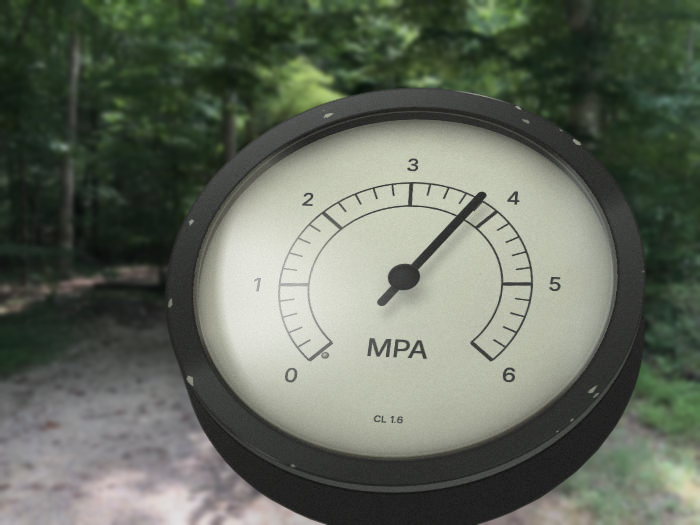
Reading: value=3.8 unit=MPa
